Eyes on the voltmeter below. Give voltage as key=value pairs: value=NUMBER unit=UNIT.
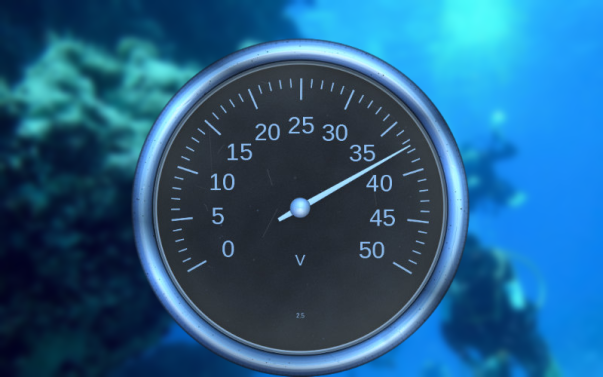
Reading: value=37.5 unit=V
